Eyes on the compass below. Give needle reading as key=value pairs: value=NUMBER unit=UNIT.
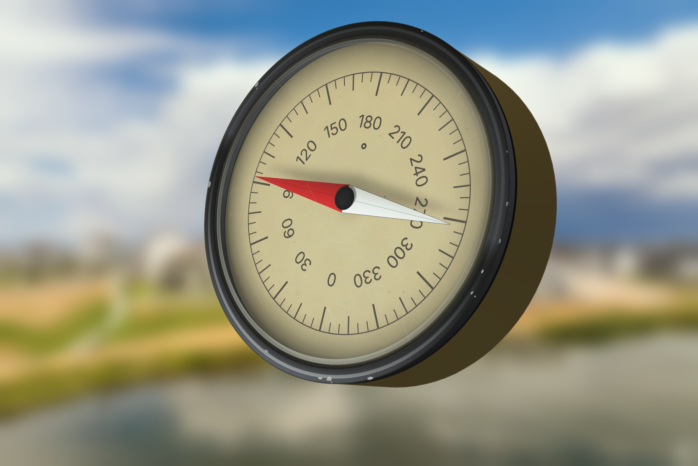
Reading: value=92.5 unit=°
